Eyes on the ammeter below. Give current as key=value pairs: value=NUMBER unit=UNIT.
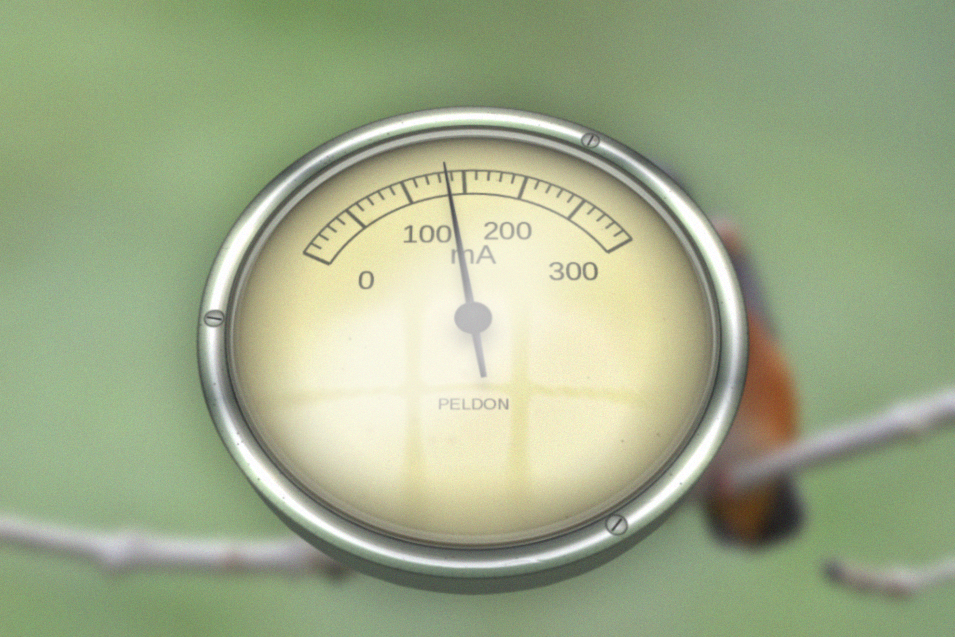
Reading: value=135 unit=mA
